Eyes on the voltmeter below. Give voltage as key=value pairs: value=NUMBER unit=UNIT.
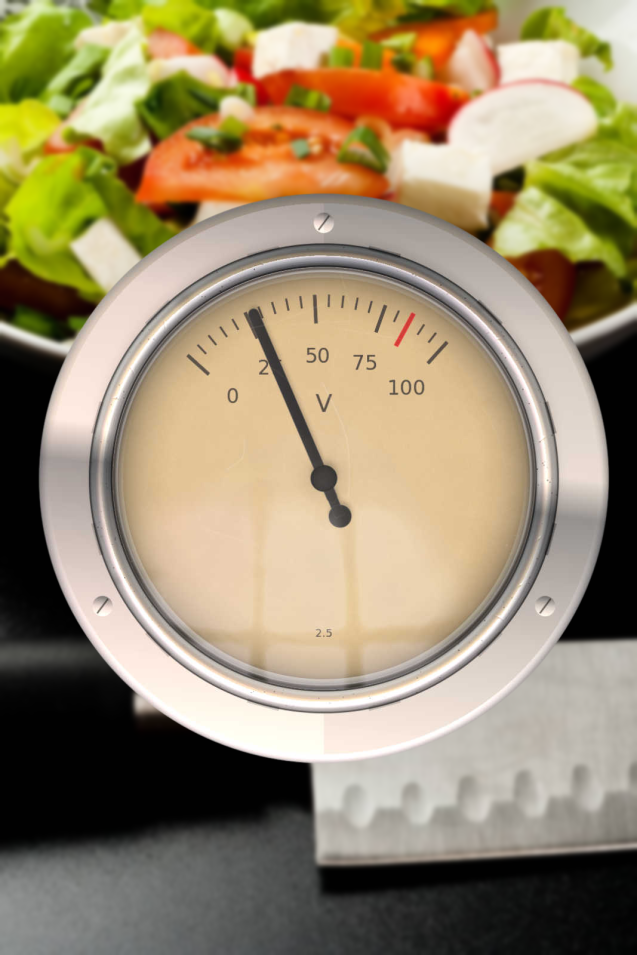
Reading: value=27.5 unit=V
